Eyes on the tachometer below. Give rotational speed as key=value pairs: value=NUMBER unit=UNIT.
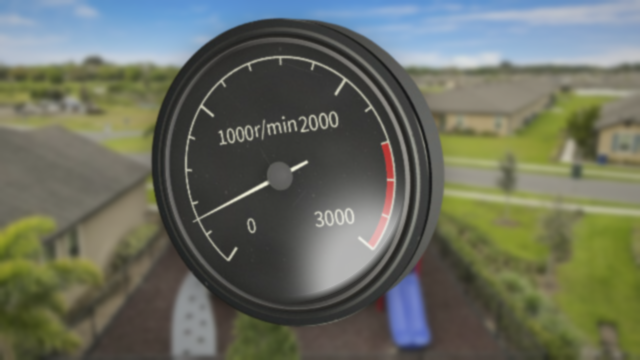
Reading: value=300 unit=rpm
